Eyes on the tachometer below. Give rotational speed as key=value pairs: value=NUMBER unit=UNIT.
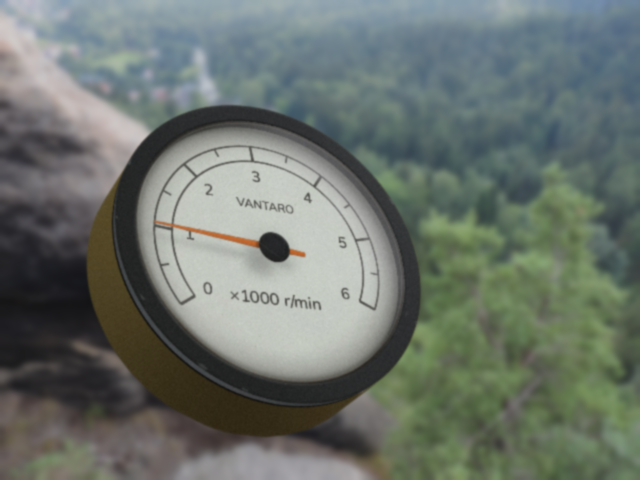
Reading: value=1000 unit=rpm
